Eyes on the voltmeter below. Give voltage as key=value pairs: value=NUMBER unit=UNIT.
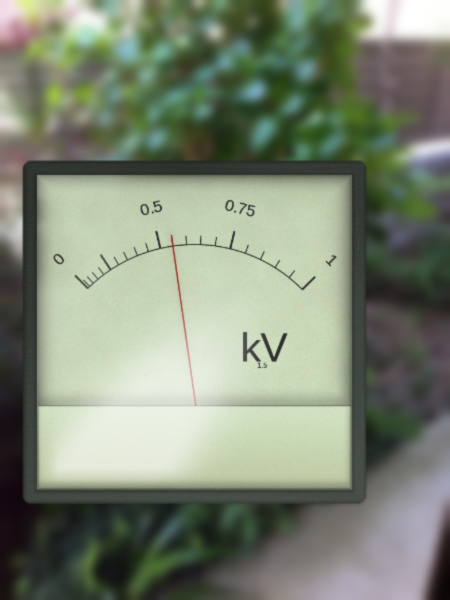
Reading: value=0.55 unit=kV
